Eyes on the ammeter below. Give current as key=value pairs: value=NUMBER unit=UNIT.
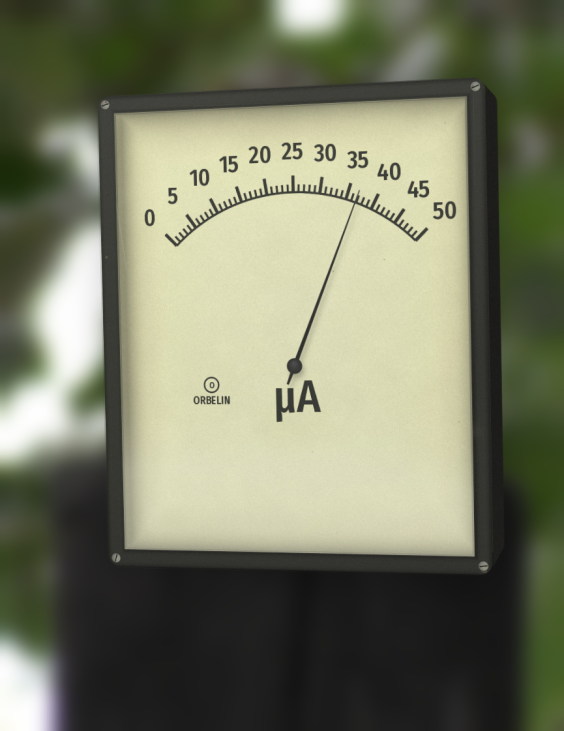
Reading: value=37 unit=µA
